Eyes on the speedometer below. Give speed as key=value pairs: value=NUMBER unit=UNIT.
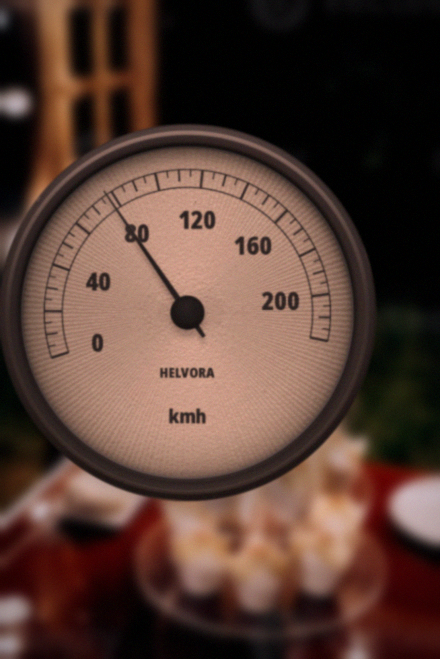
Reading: value=77.5 unit=km/h
